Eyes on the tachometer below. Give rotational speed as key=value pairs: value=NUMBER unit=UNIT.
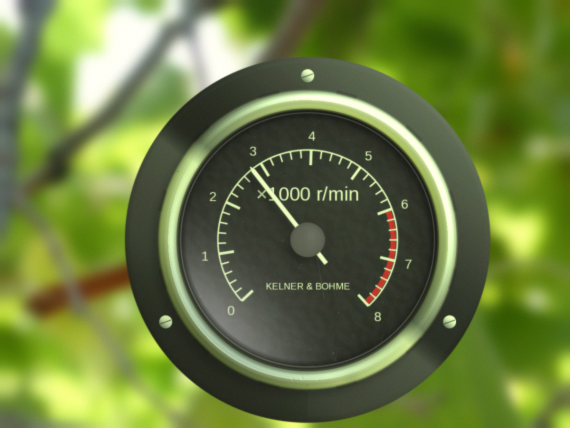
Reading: value=2800 unit=rpm
